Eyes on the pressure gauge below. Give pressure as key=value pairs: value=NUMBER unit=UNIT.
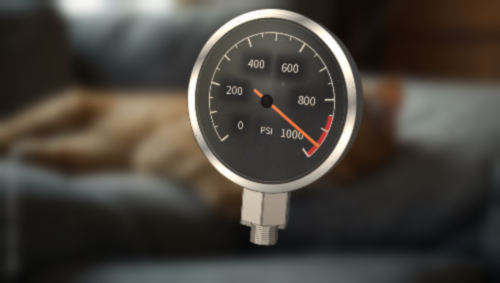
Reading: value=950 unit=psi
